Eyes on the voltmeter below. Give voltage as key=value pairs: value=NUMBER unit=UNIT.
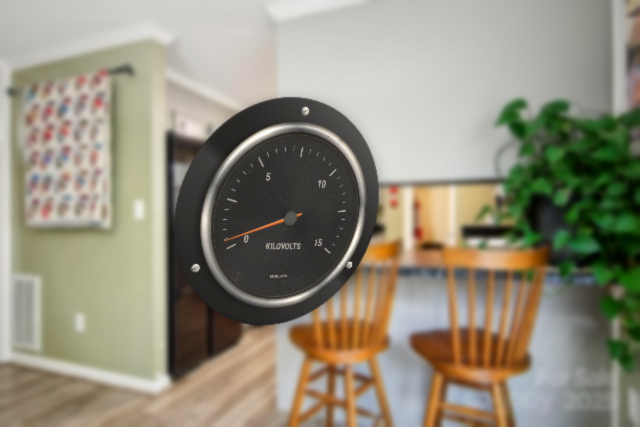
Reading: value=0.5 unit=kV
